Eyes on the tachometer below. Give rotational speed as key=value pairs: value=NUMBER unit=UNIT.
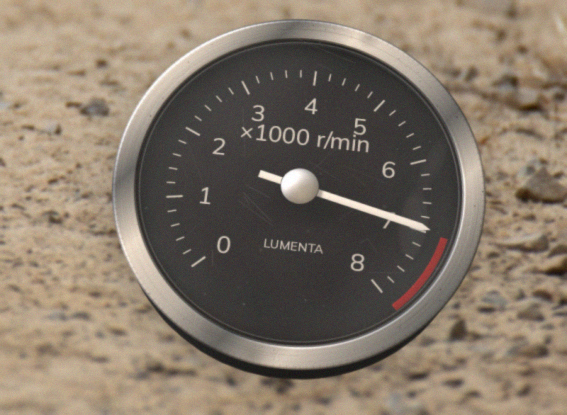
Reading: value=7000 unit=rpm
